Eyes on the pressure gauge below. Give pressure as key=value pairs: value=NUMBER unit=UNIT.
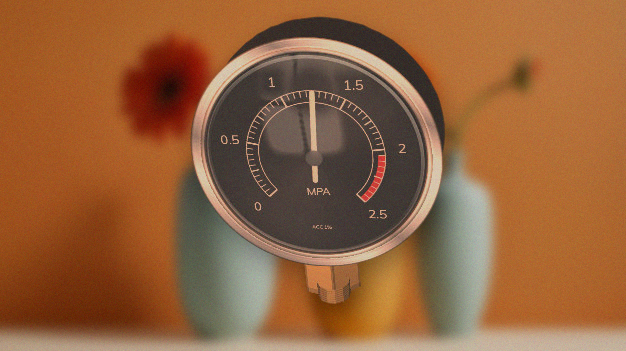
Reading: value=1.25 unit=MPa
